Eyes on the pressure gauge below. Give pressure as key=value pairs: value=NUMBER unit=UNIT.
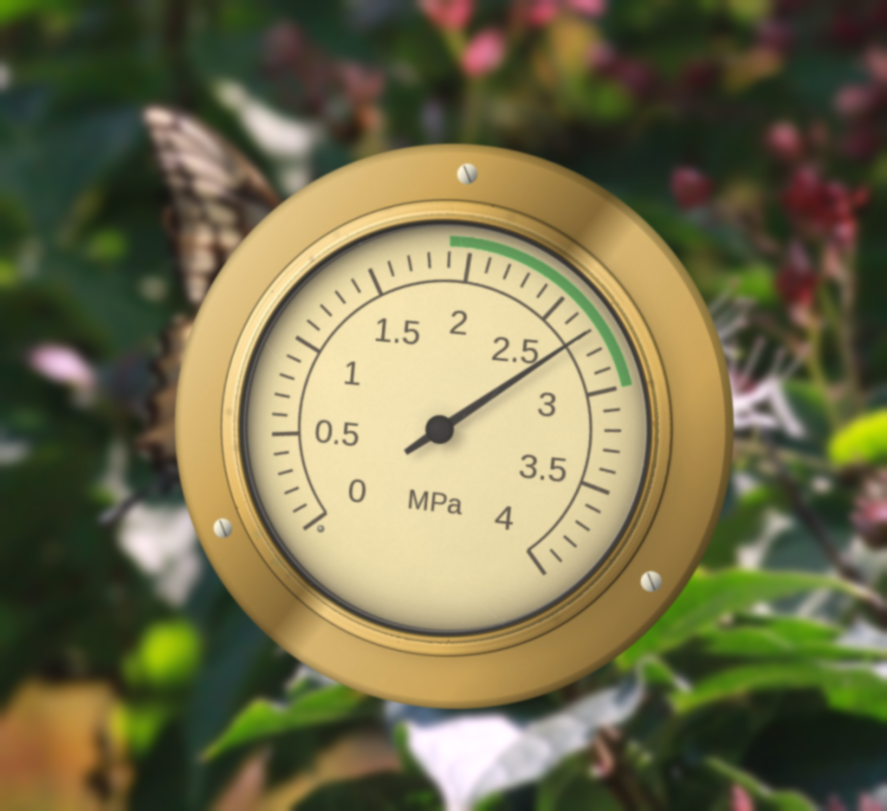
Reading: value=2.7 unit=MPa
